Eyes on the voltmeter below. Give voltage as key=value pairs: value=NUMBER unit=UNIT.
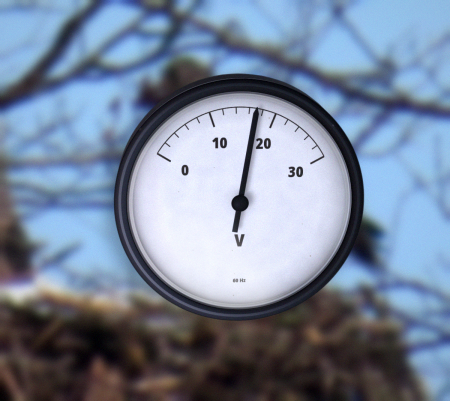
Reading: value=17 unit=V
